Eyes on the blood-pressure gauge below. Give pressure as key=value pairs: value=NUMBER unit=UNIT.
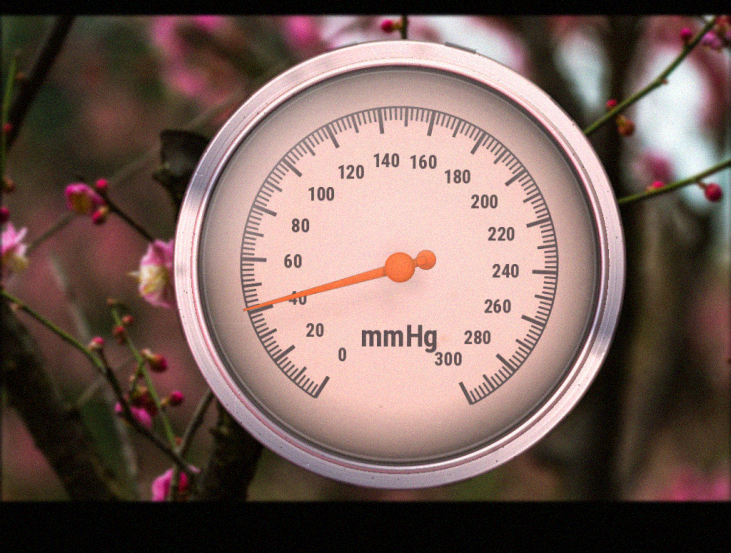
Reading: value=42 unit=mmHg
